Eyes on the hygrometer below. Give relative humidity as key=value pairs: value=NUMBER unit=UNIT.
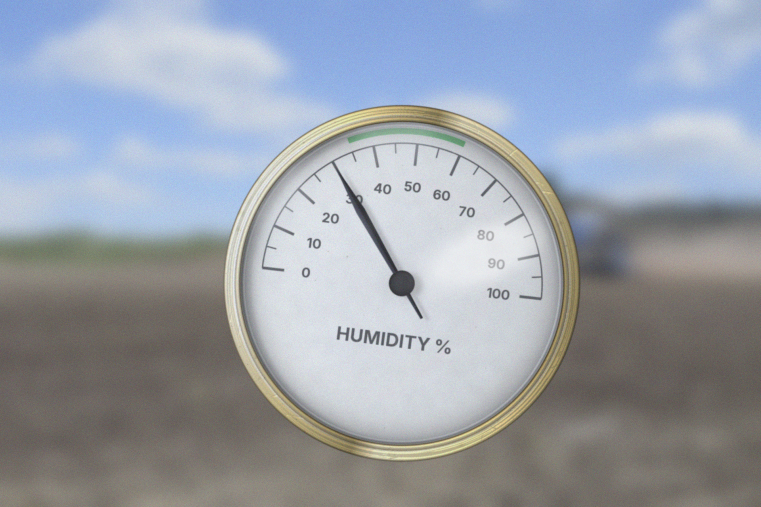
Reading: value=30 unit=%
